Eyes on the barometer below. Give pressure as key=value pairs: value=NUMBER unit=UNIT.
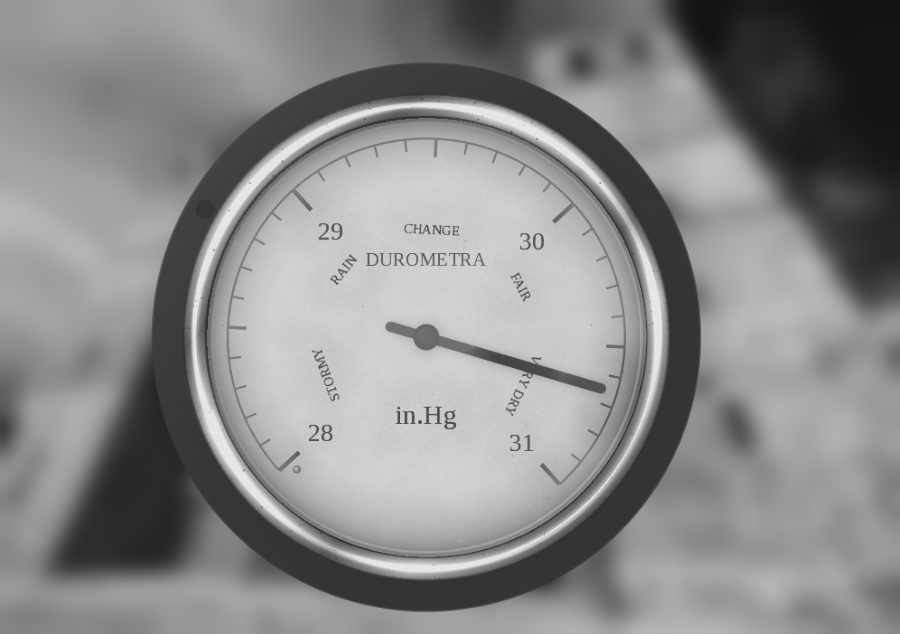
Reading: value=30.65 unit=inHg
